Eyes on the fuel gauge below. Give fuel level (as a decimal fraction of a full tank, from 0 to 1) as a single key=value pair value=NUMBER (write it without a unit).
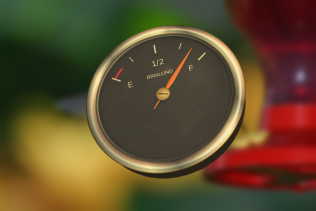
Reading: value=0.875
